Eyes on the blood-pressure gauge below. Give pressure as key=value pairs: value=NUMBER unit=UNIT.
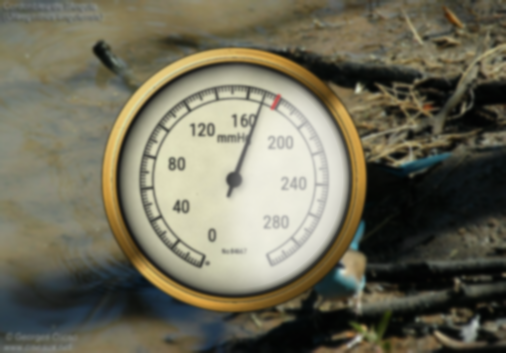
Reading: value=170 unit=mmHg
